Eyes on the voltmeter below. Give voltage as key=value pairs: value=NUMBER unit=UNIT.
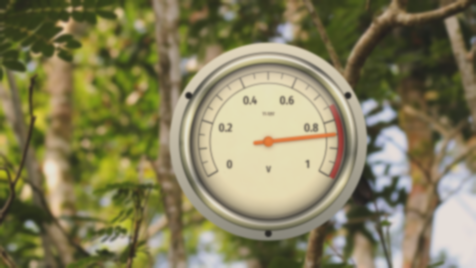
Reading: value=0.85 unit=V
